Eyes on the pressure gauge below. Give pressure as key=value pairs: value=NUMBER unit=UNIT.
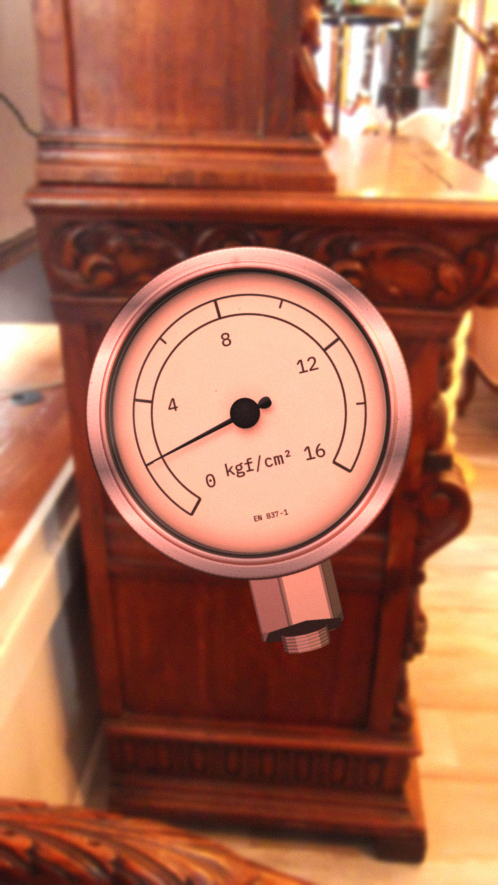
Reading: value=2 unit=kg/cm²
